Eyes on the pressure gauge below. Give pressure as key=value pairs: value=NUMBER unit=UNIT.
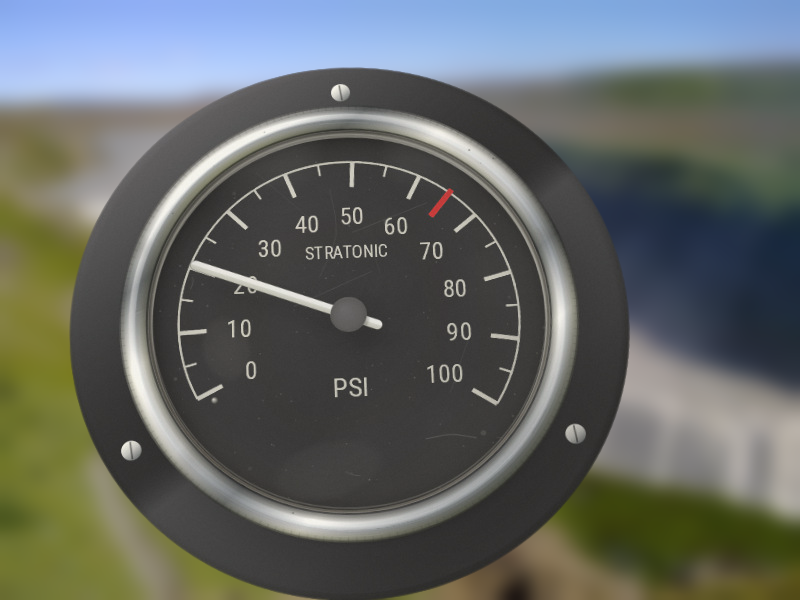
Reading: value=20 unit=psi
